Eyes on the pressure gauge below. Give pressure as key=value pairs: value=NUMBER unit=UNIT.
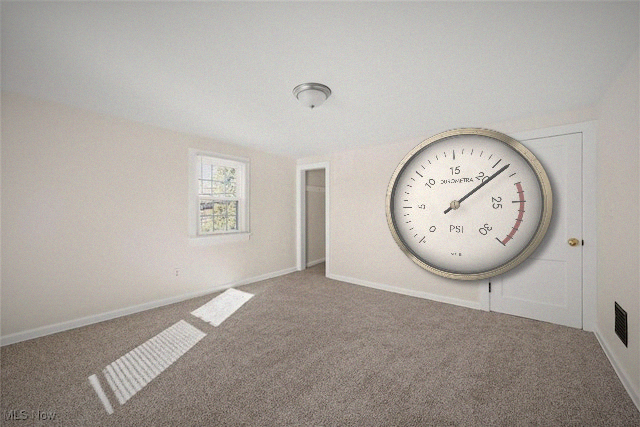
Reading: value=21 unit=psi
